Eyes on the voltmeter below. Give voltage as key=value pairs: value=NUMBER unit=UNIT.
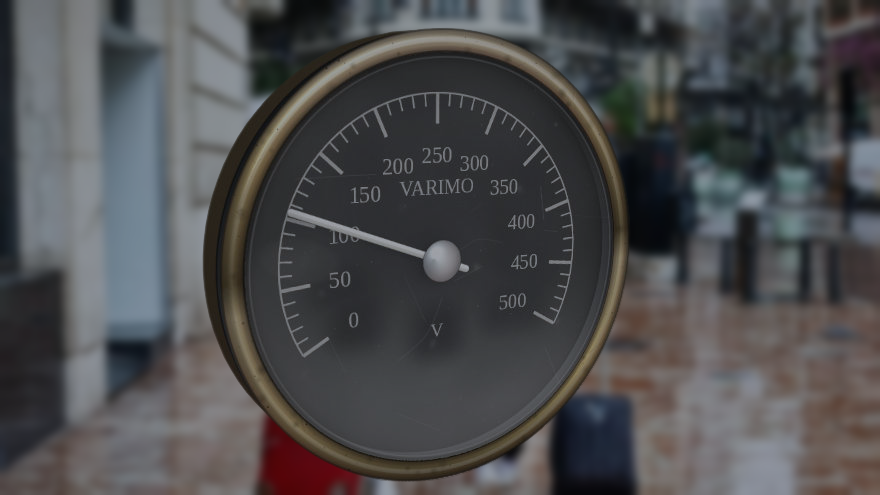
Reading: value=105 unit=V
